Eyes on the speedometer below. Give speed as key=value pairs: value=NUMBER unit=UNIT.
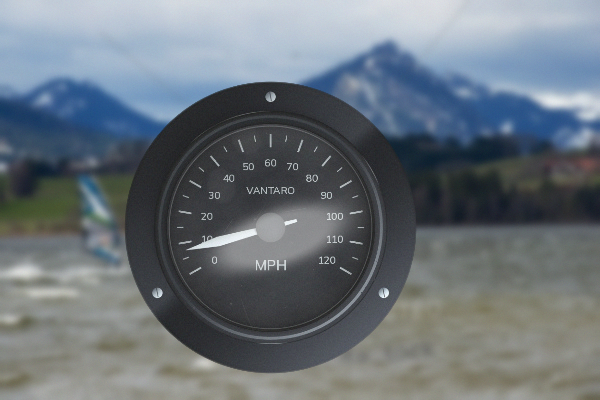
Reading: value=7.5 unit=mph
